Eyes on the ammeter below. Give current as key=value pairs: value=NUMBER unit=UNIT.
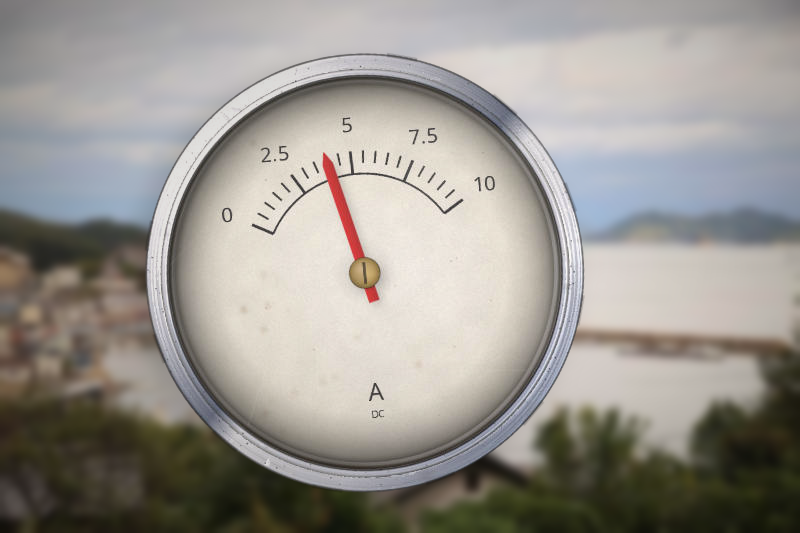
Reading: value=4 unit=A
